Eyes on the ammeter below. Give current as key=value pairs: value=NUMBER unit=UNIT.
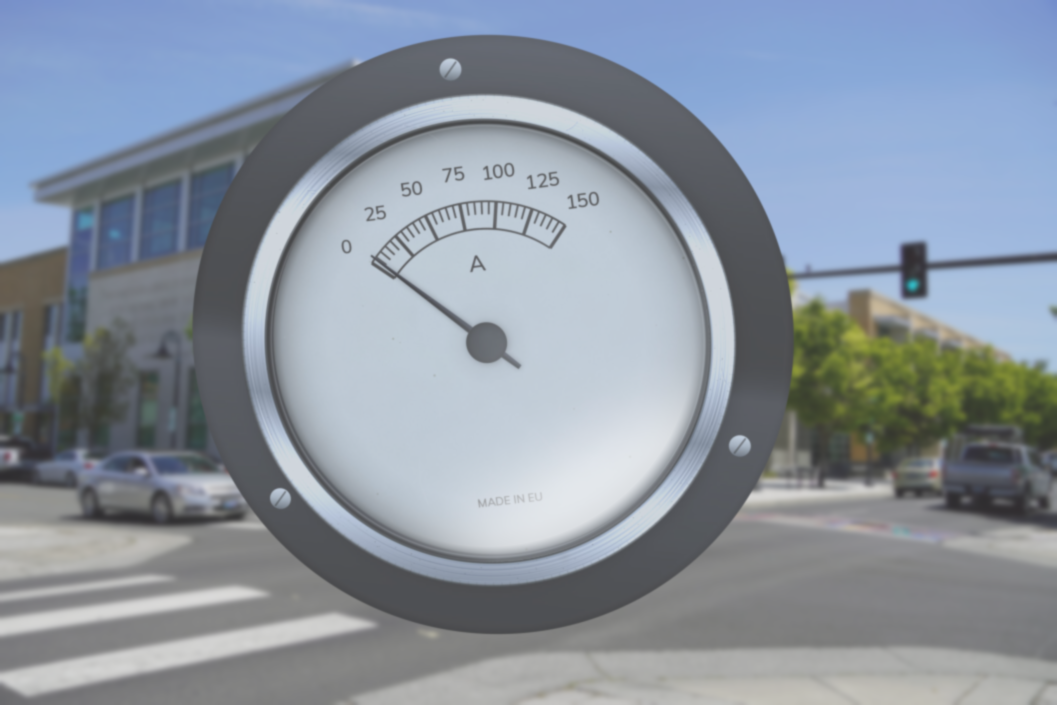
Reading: value=5 unit=A
